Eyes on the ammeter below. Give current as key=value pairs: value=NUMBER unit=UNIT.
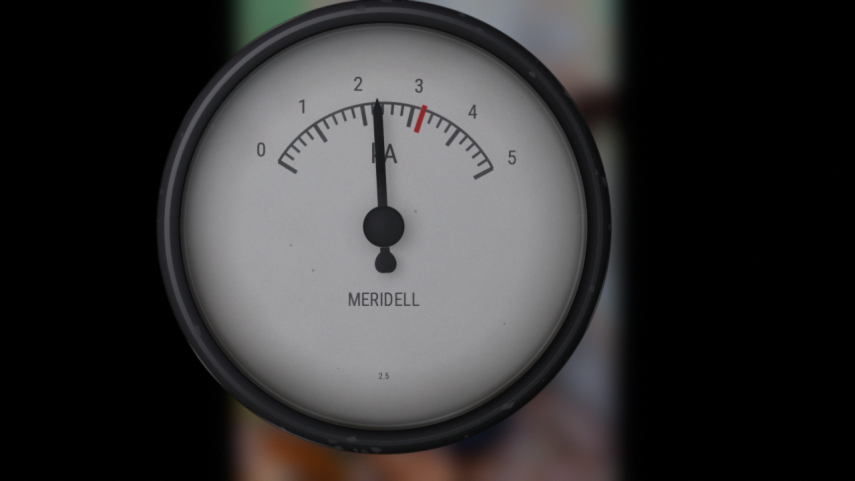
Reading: value=2.3 unit=kA
